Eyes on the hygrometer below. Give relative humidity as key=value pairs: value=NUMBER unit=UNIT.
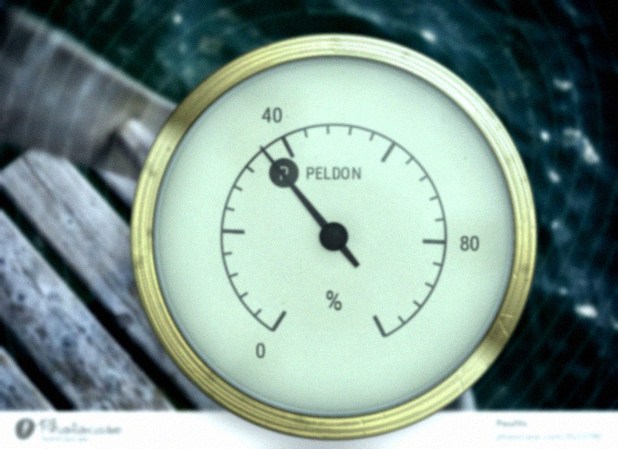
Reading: value=36 unit=%
